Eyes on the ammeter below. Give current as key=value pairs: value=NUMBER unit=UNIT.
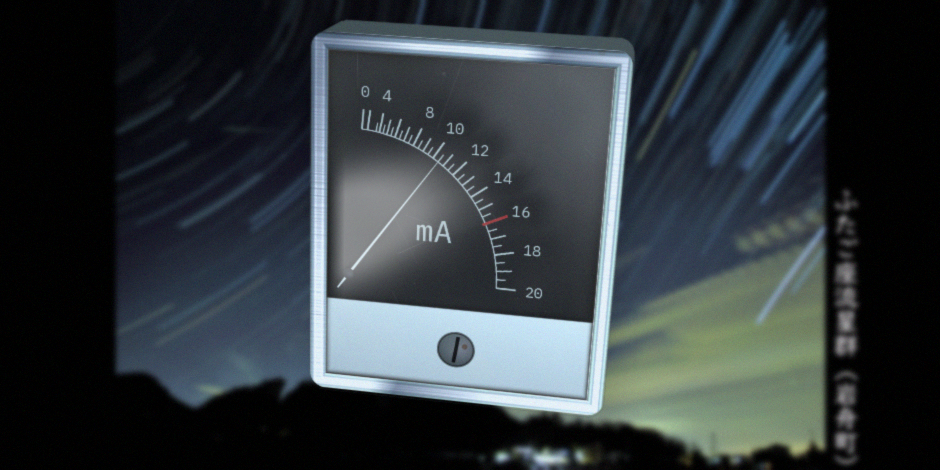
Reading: value=10.5 unit=mA
